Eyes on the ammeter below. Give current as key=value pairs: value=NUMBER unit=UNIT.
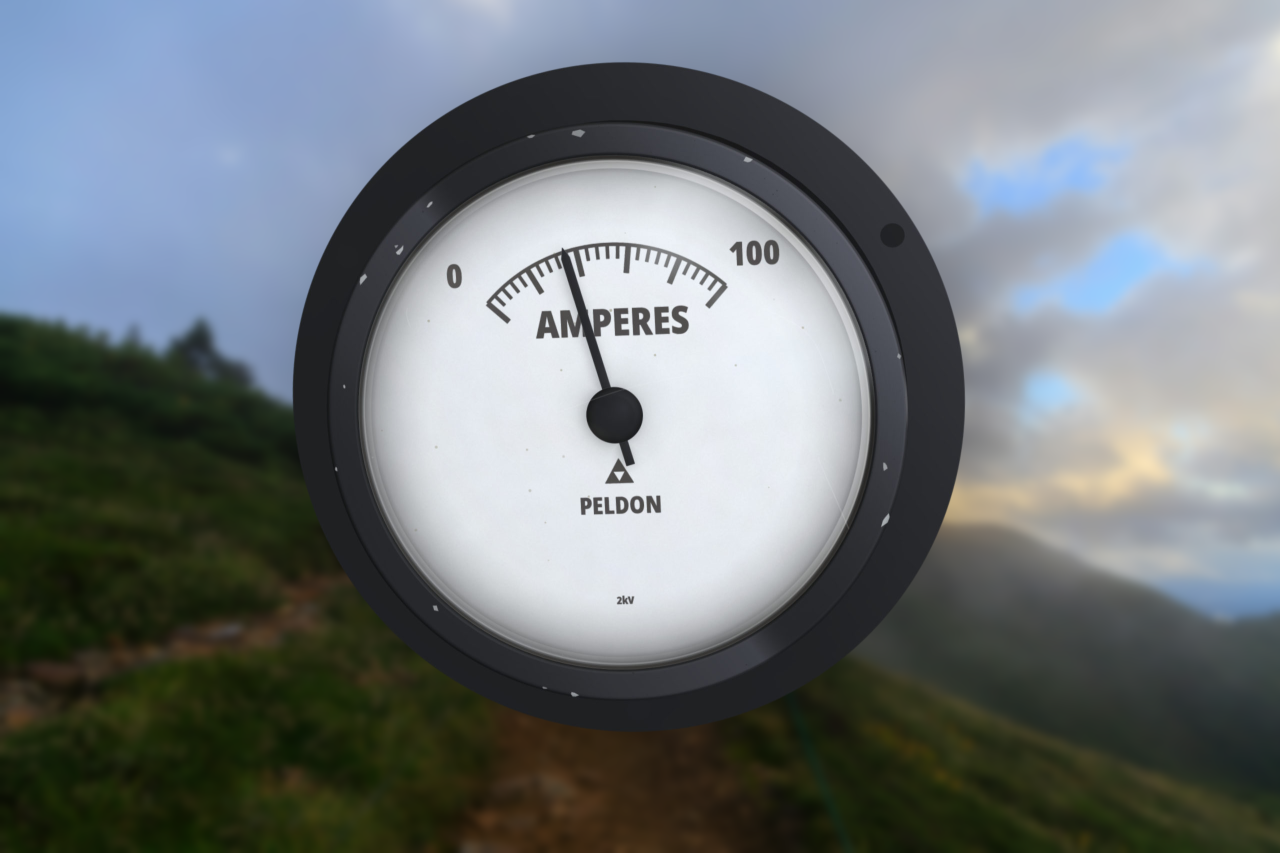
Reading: value=36 unit=A
